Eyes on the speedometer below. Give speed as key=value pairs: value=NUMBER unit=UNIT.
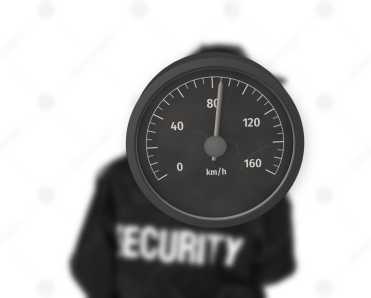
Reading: value=85 unit=km/h
